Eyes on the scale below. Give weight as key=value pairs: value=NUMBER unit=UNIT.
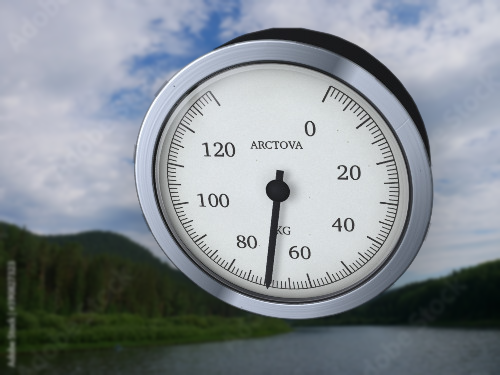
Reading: value=70 unit=kg
